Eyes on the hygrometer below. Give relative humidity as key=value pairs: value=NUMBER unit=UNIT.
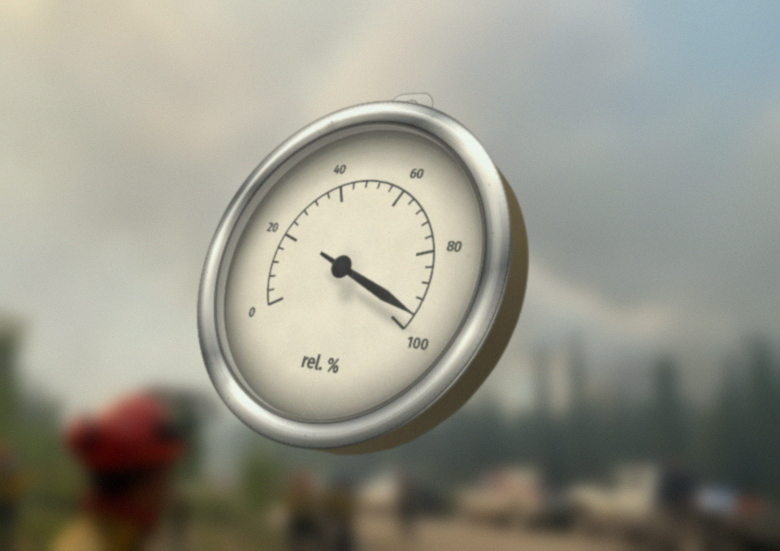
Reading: value=96 unit=%
